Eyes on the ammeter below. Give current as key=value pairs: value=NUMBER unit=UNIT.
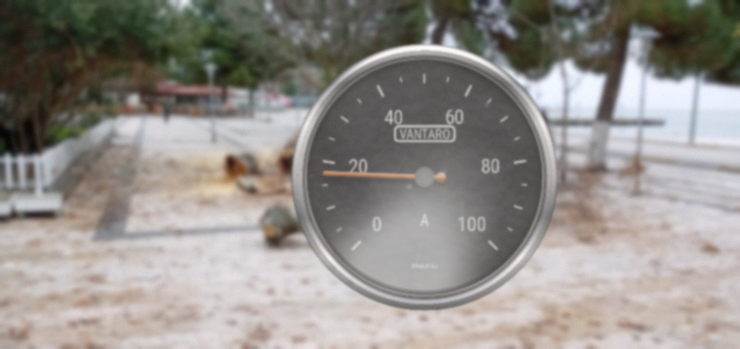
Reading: value=17.5 unit=A
